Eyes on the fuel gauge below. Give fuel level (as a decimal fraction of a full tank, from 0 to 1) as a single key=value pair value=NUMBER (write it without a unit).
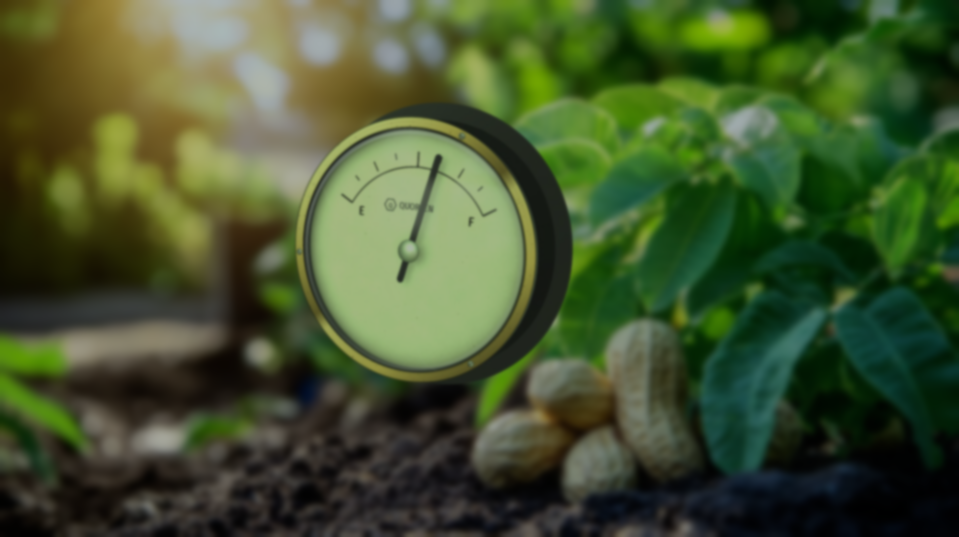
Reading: value=0.625
